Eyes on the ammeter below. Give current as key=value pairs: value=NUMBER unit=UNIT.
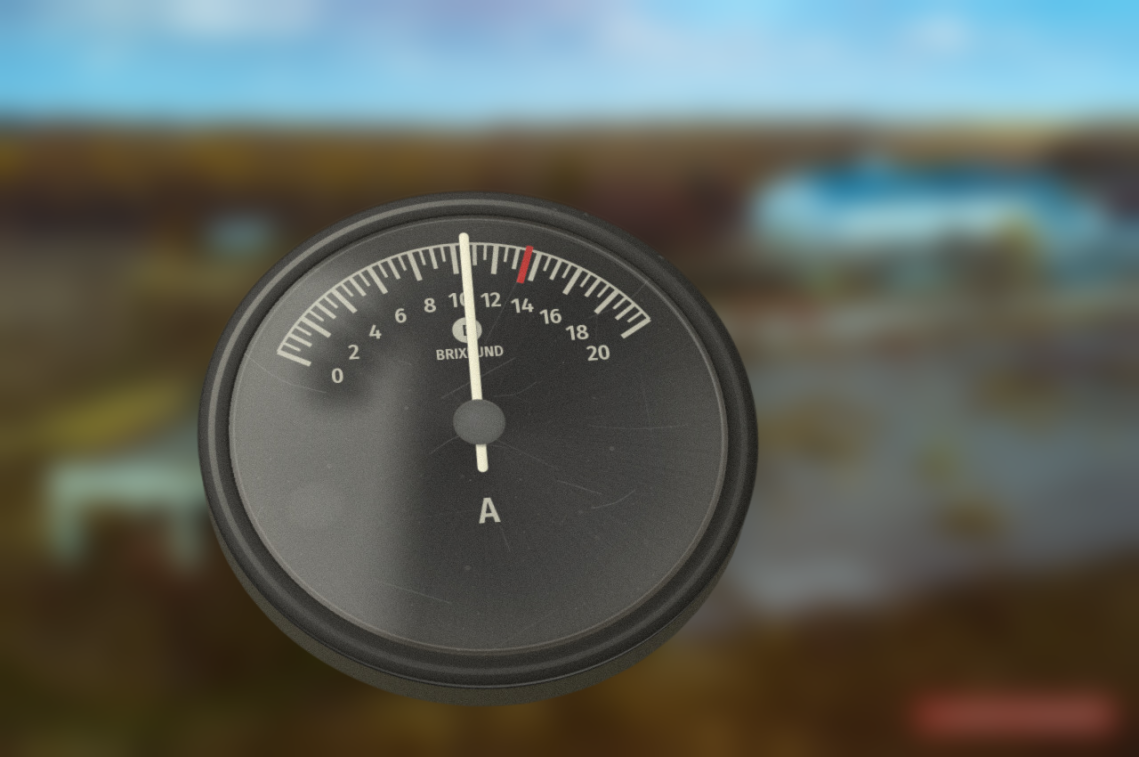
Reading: value=10.5 unit=A
